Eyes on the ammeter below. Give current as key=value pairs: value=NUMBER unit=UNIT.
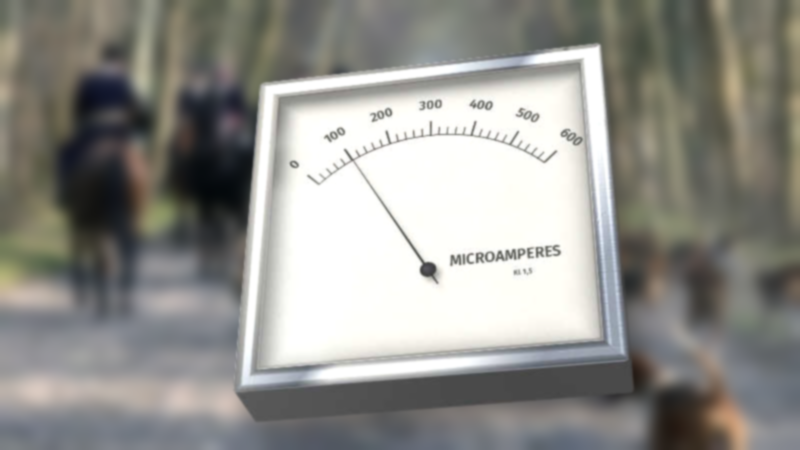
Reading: value=100 unit=µA
